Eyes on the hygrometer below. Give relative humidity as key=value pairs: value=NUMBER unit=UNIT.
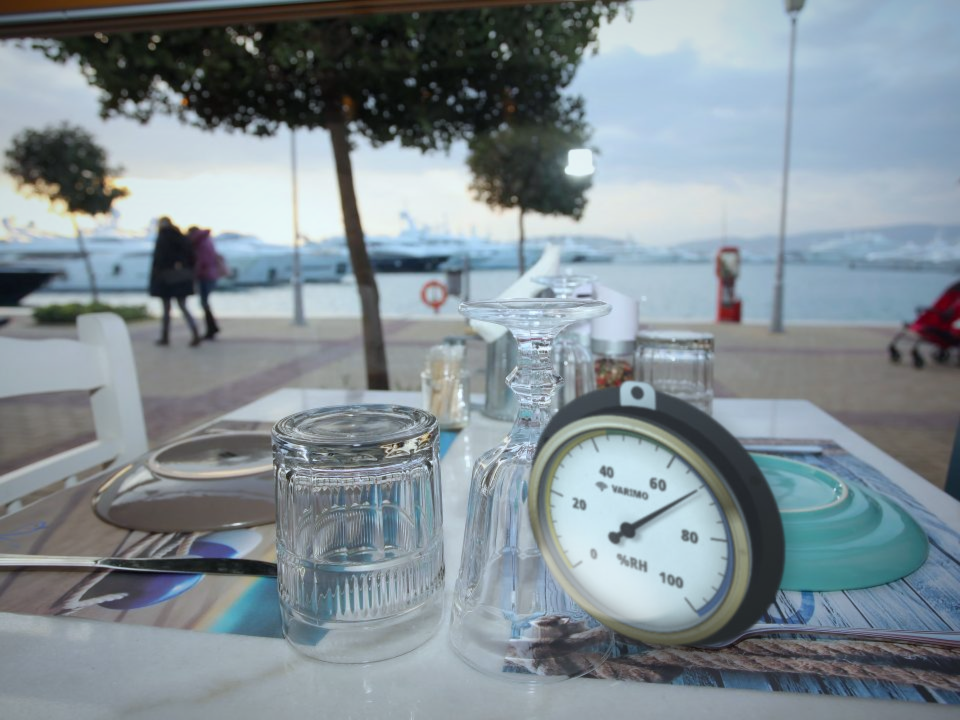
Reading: value=68 unit=%
